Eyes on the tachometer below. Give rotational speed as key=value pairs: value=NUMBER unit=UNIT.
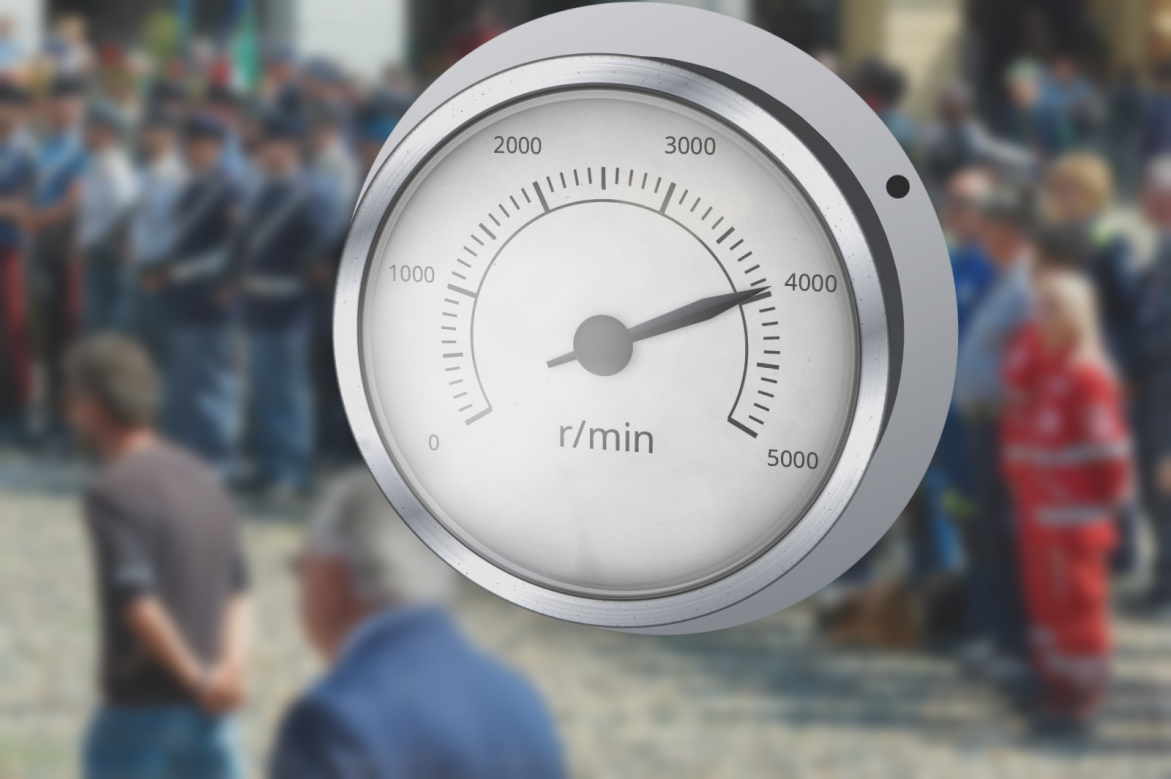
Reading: value=3950 unit=rpm
